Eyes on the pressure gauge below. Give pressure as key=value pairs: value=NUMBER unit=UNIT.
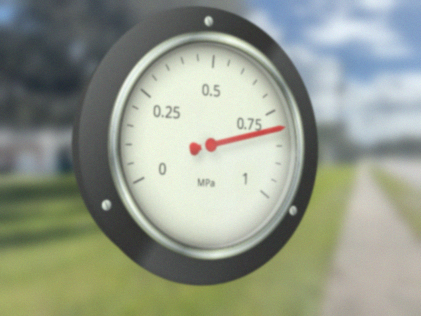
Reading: value=0.8 unit=MPa
